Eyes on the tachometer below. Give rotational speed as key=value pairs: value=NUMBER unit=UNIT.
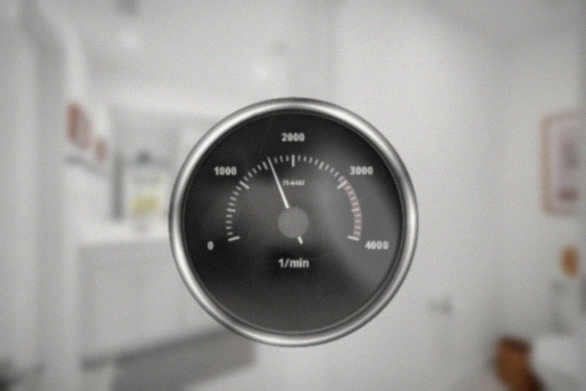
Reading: value=1600 unit=rpm
